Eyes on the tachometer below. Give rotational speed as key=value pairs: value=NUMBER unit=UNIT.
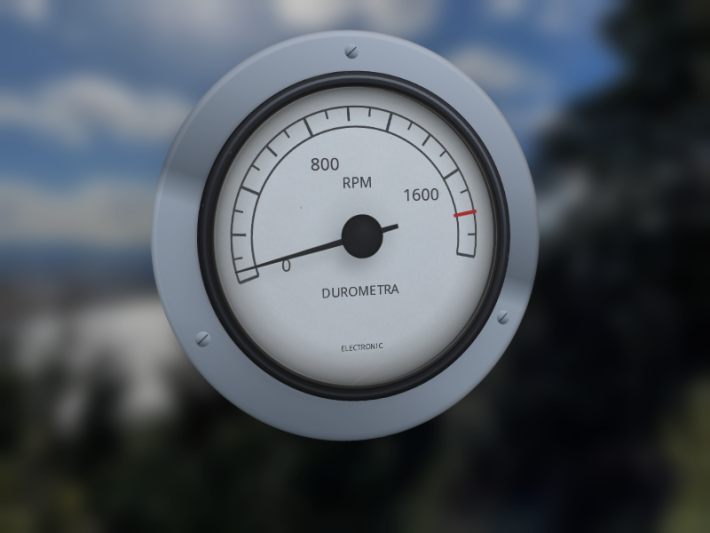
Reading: value=50 unit=rpm
